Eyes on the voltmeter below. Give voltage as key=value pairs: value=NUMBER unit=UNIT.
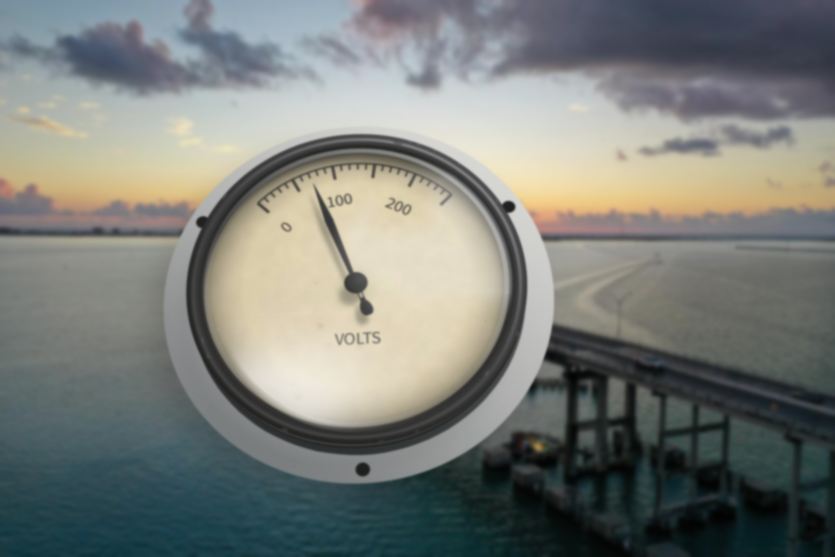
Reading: value=70 unit=V
